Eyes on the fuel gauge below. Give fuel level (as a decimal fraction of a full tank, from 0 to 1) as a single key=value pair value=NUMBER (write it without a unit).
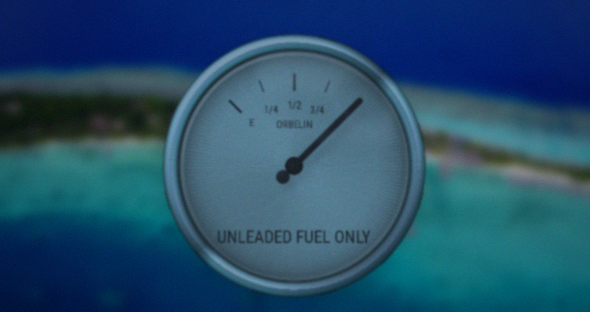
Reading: value=1
